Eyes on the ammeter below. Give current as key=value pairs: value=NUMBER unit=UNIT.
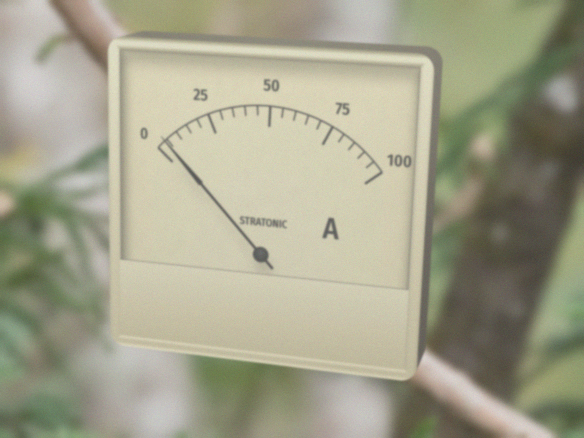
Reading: value=5 unit=A
